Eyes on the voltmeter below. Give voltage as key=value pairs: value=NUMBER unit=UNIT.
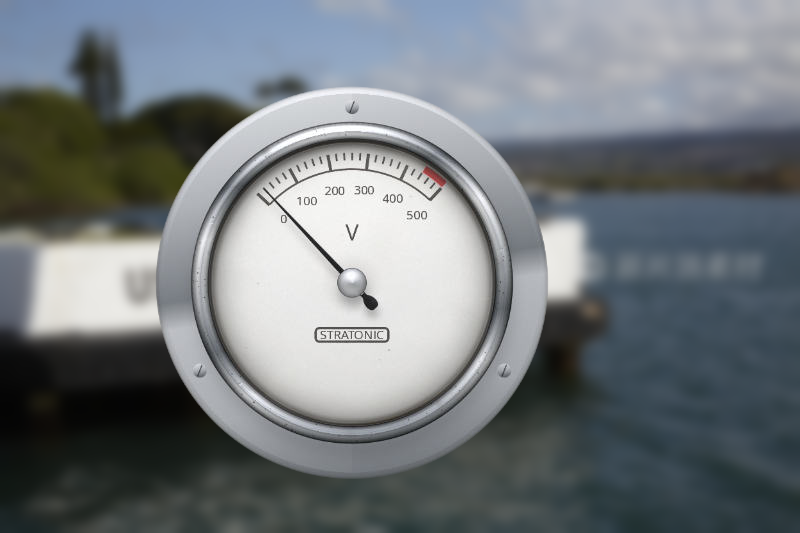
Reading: value=20 unit=V
